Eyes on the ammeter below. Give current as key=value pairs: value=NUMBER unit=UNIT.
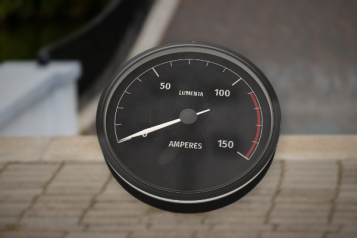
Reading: value=0 unit=A
